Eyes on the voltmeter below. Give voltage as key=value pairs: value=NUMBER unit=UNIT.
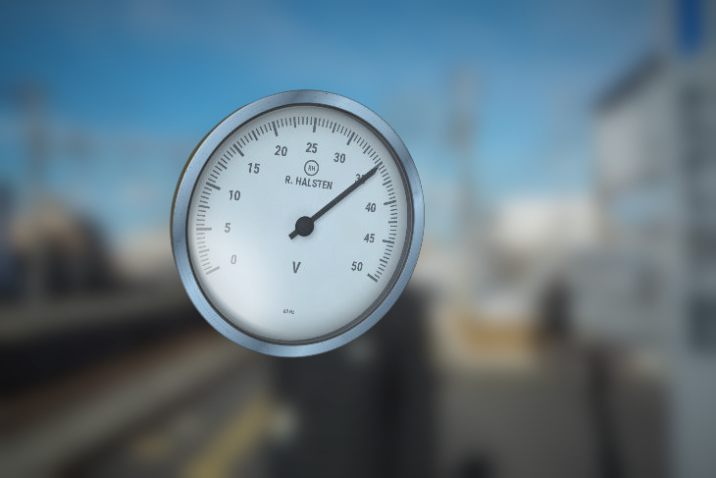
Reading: value=35 unit=V
